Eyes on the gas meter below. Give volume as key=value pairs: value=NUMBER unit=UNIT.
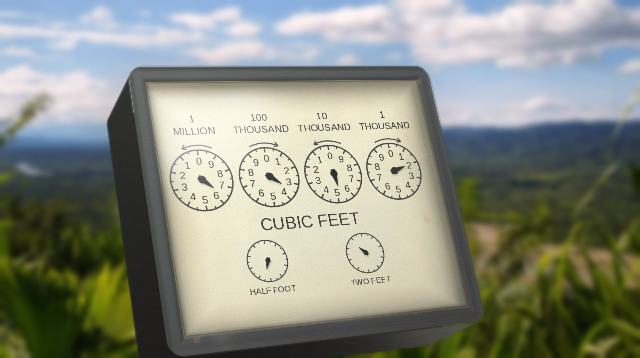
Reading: value=635200 unit=ft³
